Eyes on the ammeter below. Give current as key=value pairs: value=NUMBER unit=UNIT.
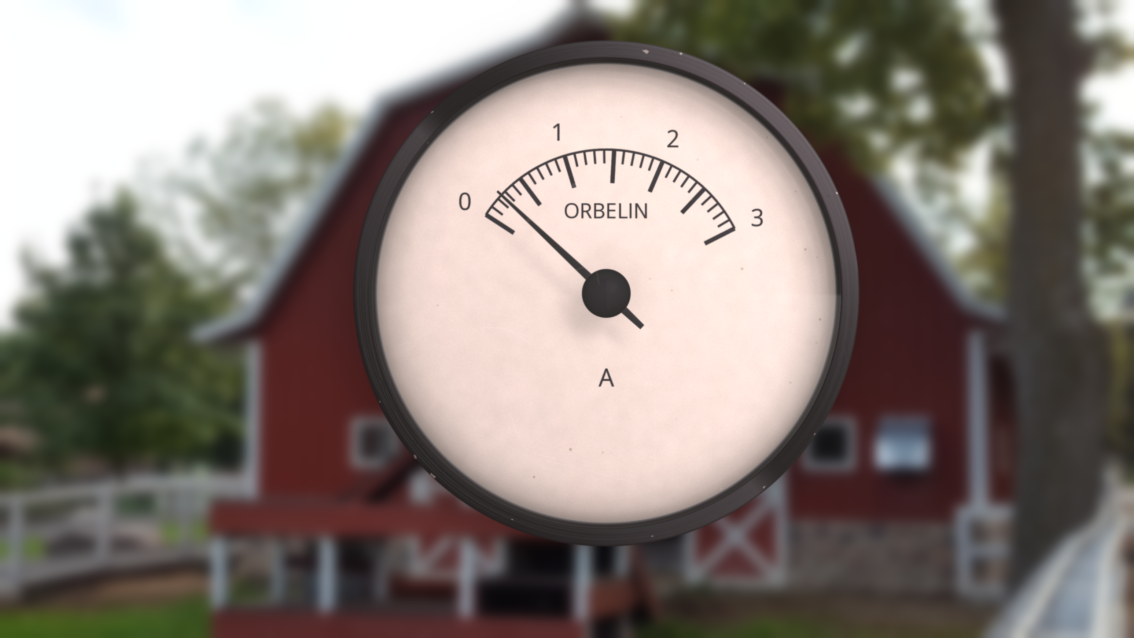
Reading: value=0.25 unit=A
